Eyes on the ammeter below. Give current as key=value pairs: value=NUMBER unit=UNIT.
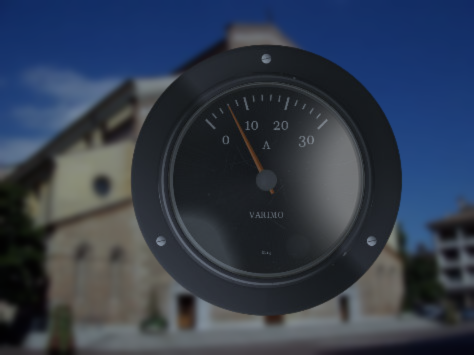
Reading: value=6 unit=A
